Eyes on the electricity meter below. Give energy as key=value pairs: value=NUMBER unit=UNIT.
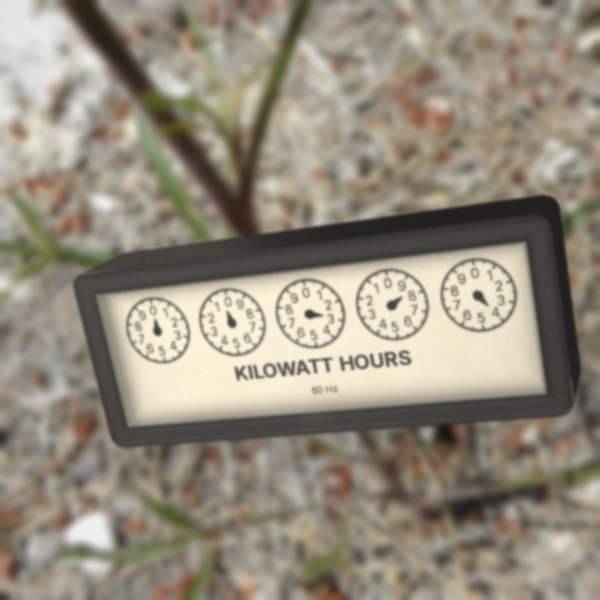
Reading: value=284 unit=kWh
